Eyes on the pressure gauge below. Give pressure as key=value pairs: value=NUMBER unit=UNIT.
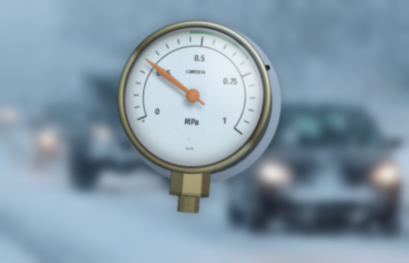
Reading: value=0.25 unit=MPa
